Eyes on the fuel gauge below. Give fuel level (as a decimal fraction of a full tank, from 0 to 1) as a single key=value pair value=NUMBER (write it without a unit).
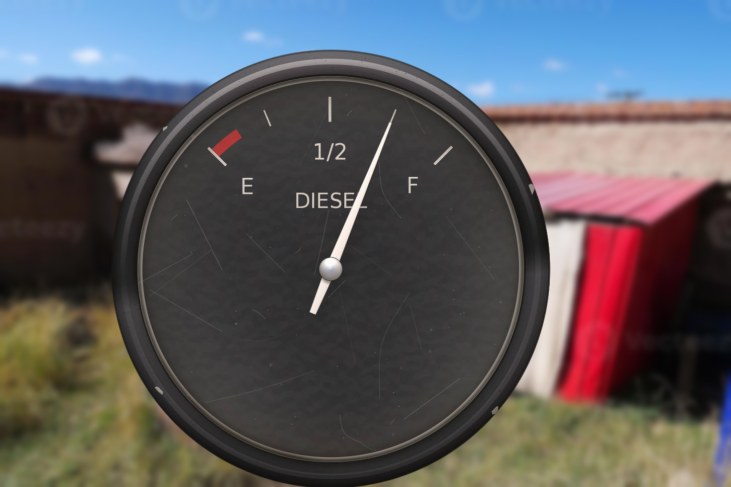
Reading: value=0.75
